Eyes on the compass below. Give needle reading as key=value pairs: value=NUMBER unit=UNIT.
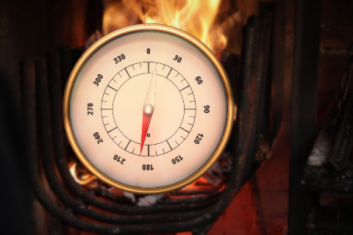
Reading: value=190 unit=°
